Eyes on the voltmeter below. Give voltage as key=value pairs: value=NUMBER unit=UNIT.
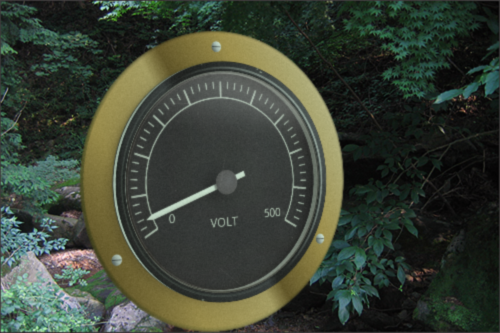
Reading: value=20 unit=V
